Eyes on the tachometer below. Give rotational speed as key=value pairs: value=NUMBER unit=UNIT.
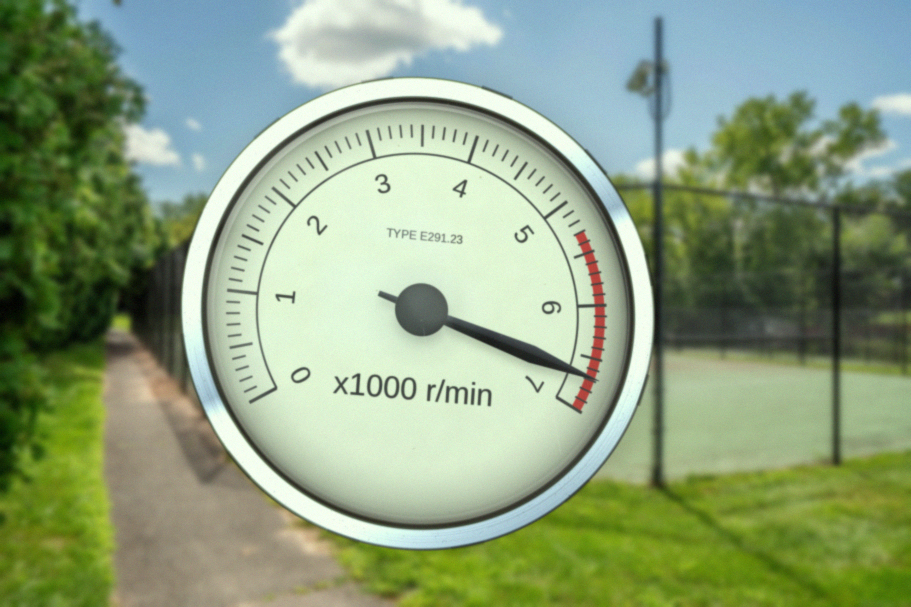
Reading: value=6700 unit=rpm
